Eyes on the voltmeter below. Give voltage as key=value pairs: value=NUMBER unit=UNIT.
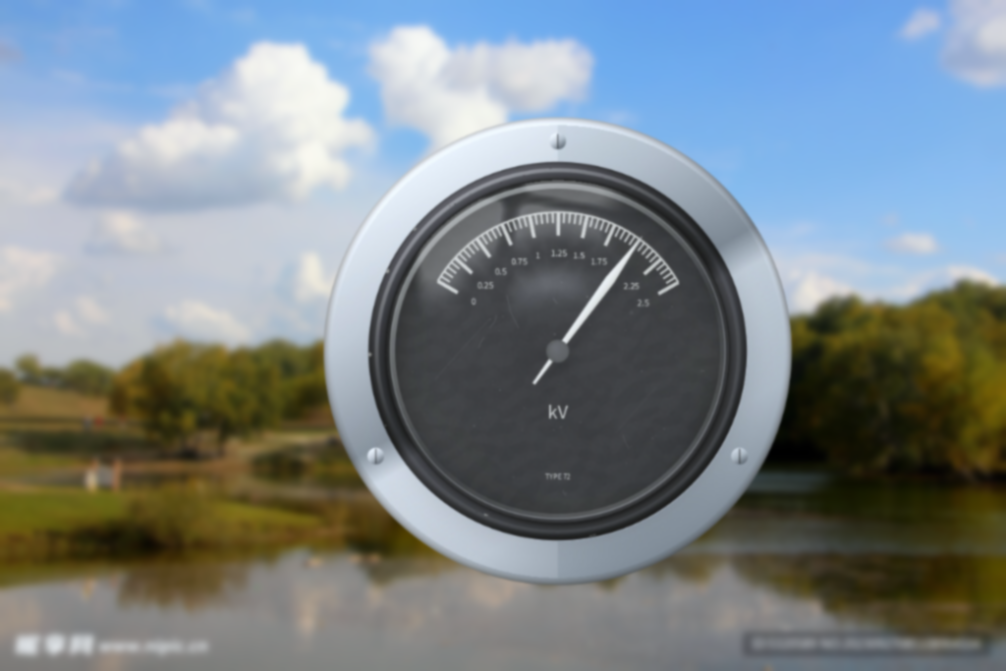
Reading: value=2 unit=kV
